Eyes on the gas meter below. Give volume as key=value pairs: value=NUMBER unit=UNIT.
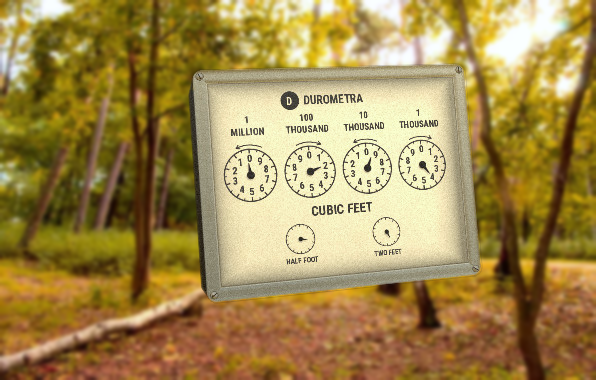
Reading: value=19400 unit=ft³
